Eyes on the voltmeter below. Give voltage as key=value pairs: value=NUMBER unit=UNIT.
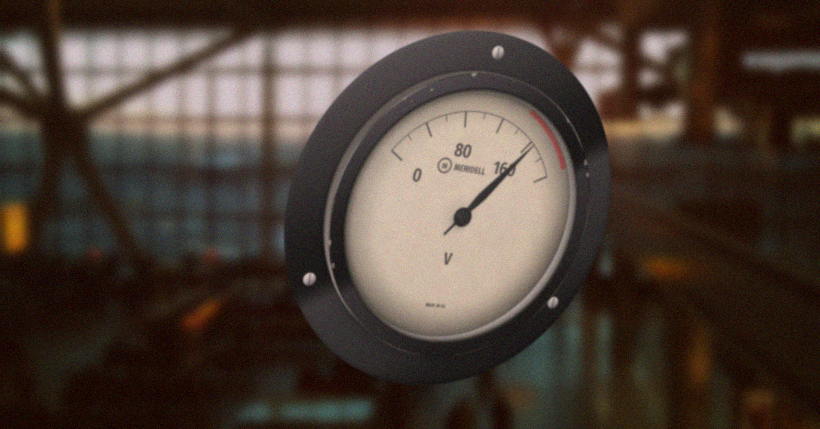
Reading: value=160 unit=V
